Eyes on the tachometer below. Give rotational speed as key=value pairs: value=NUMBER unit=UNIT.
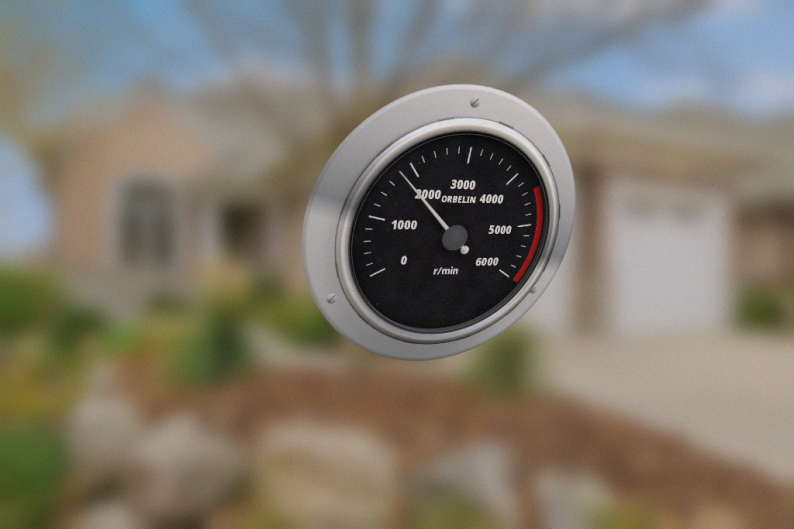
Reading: value=1800 unit=rpm
